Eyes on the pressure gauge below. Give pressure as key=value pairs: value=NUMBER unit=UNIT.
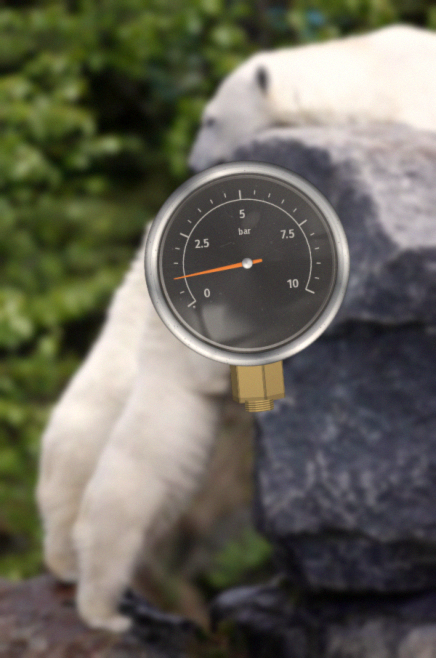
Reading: value=1 unit=bar
